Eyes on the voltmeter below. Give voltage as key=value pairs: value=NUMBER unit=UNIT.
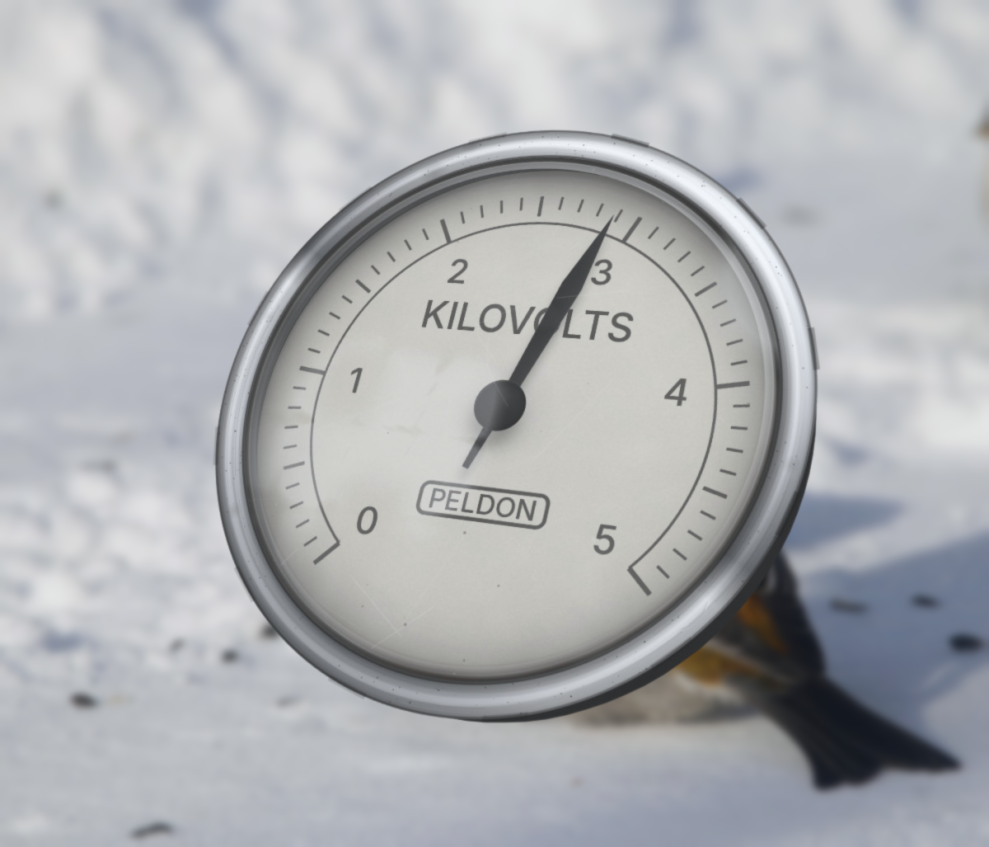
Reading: value=2.9 unit=kV
